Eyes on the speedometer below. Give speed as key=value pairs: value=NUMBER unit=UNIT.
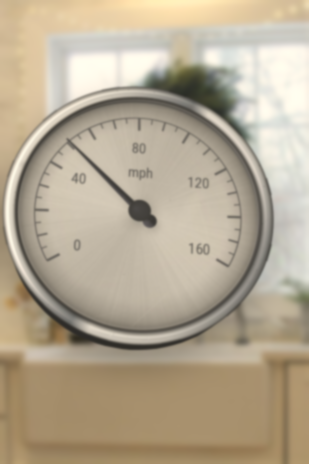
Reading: value=50 unit=mph
